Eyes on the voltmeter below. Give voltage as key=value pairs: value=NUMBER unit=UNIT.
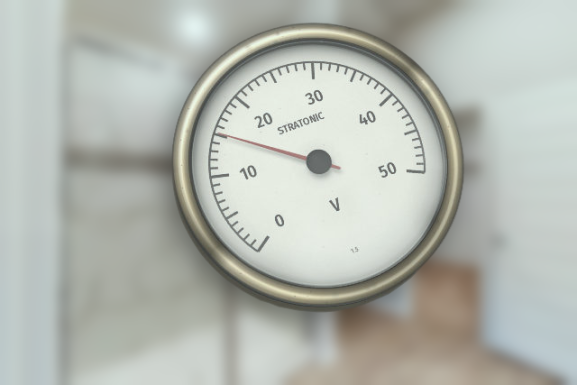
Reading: value=15 unit=V
